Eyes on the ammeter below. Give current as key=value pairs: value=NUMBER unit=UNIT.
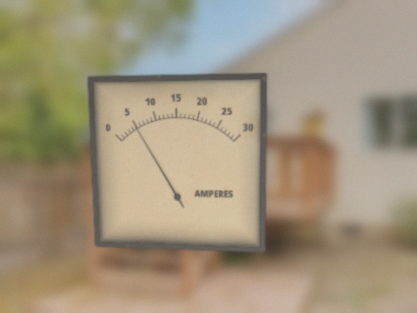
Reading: value=5 unit=A
